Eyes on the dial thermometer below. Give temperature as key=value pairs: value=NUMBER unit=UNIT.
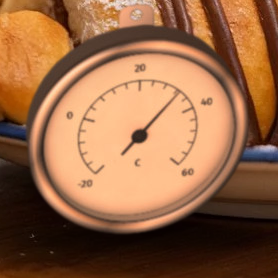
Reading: value=32 unit=°C
